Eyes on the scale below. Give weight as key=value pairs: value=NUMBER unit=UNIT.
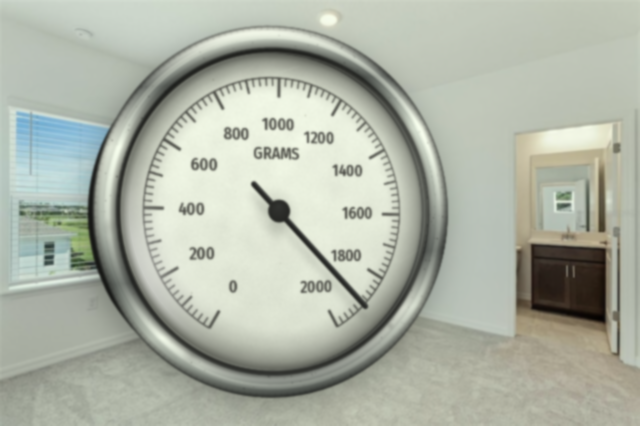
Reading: value=1900 unit=g
